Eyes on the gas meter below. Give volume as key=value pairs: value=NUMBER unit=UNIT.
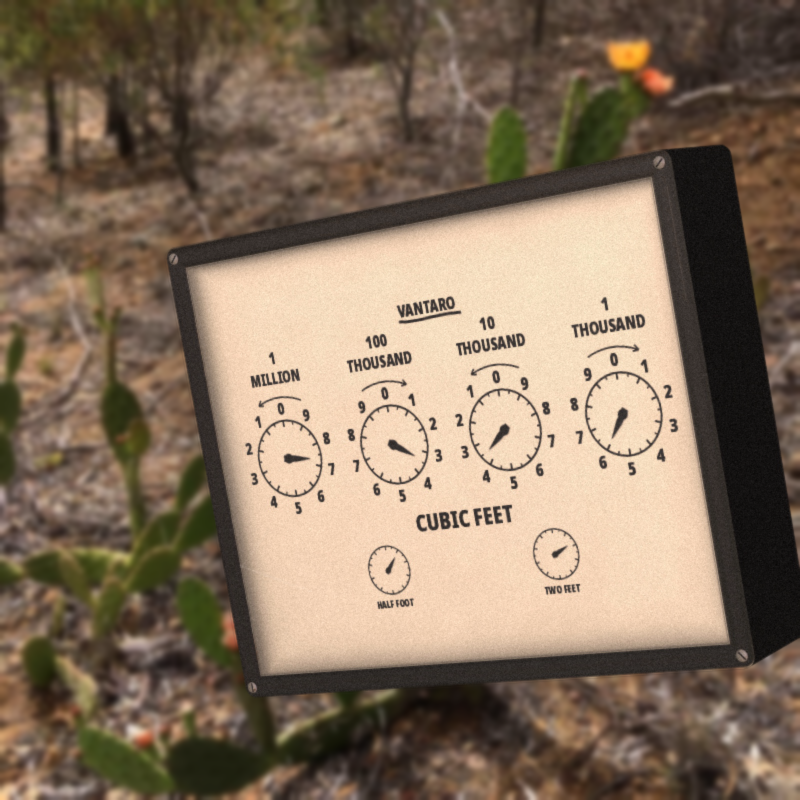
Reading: value=733600 unit=ft³
